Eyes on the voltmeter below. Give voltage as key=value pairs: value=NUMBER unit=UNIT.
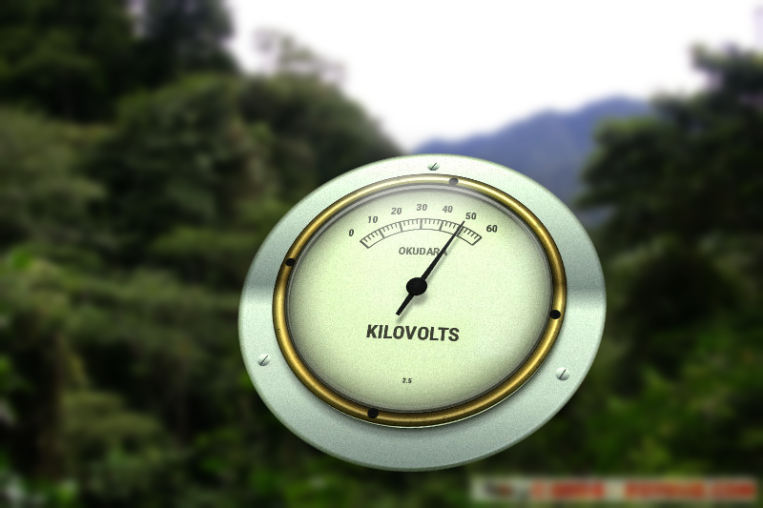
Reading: value=50 unit=kV
